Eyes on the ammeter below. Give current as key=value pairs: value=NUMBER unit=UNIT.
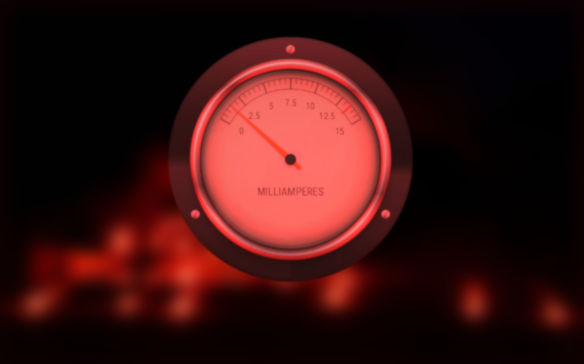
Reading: value=1.5 unit=mA
